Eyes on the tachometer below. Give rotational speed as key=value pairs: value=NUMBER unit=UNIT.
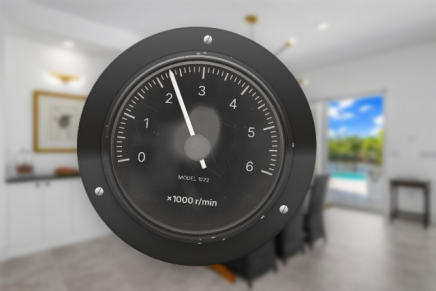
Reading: value=2300 unit=rpm
